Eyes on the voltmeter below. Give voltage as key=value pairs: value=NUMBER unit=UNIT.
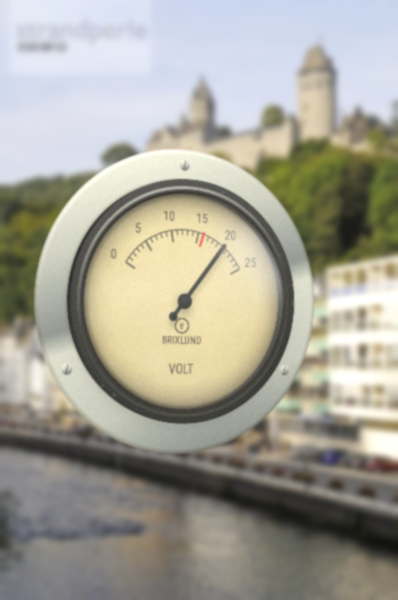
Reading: value=20 unit=V
